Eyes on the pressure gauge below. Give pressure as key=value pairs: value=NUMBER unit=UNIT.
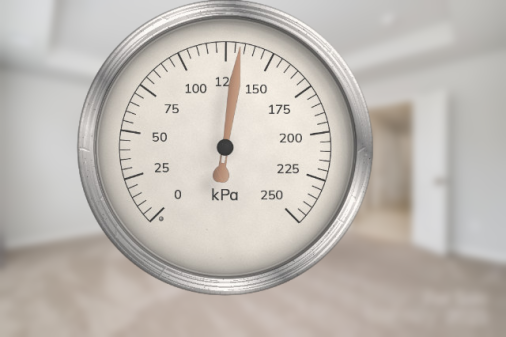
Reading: value=132.5 unit=kPa
